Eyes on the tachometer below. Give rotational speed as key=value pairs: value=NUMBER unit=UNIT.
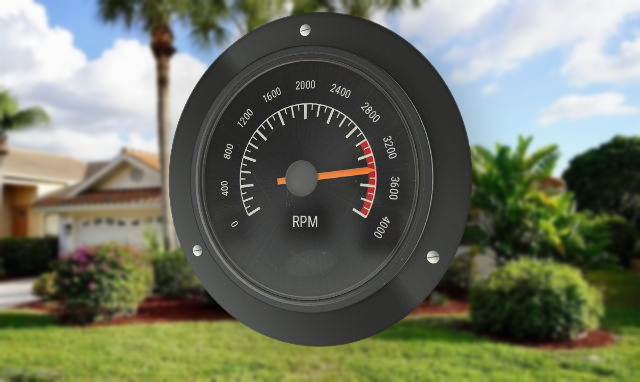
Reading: value=3400 unit=rpm
